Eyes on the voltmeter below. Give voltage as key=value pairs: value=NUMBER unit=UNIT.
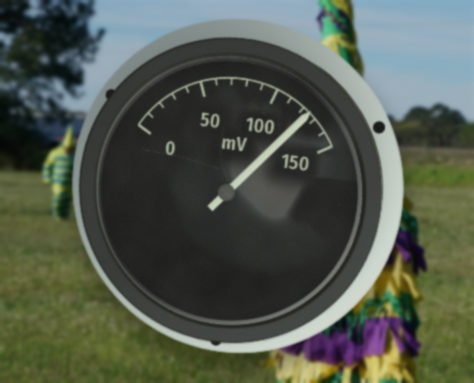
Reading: value=125 unit=mV
